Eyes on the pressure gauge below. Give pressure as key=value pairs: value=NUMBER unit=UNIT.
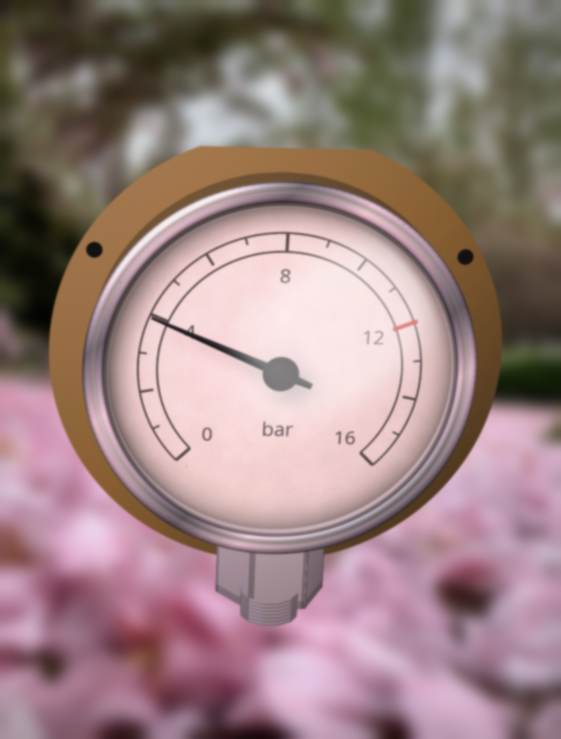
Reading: value=4 unit=bar
